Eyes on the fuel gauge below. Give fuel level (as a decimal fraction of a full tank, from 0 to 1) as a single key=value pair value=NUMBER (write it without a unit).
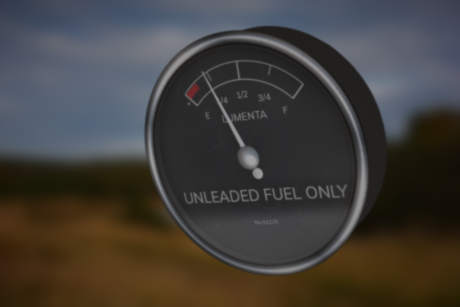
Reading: value=0.25
